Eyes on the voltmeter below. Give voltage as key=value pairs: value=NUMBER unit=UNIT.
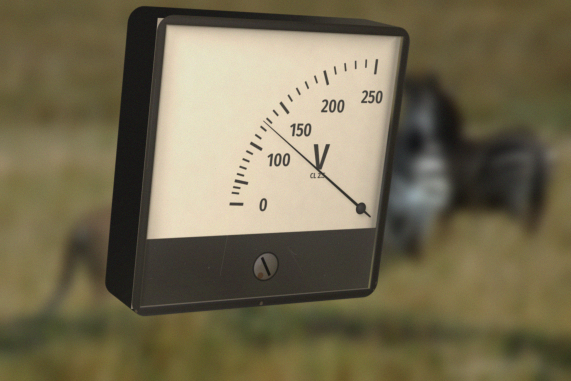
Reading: value=125 unit=V
